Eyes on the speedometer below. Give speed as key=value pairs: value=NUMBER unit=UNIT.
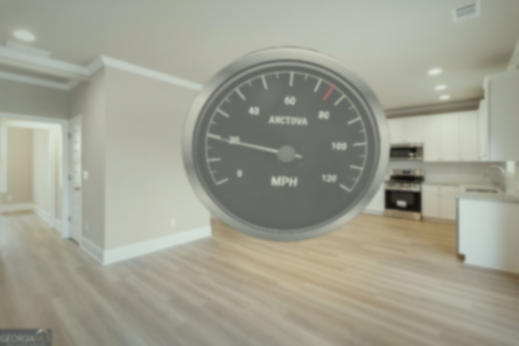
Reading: value=20 unit=mph
